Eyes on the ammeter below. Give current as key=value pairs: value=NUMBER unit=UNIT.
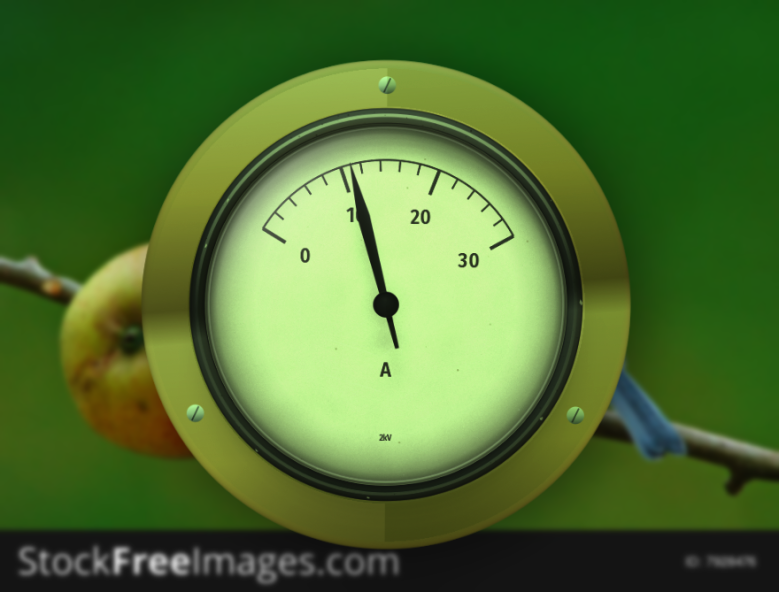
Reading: value=11 unit=A
